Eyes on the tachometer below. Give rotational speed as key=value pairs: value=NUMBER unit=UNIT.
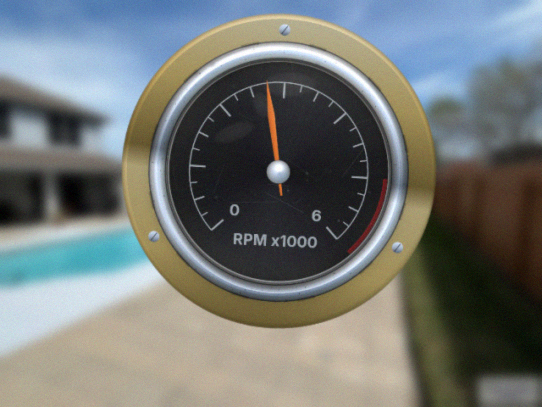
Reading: value=2750 unit=rpm
